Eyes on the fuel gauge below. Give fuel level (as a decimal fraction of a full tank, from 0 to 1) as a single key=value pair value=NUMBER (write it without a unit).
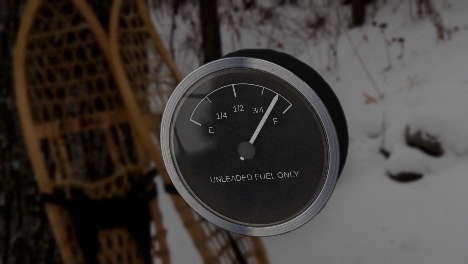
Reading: value=0.875
